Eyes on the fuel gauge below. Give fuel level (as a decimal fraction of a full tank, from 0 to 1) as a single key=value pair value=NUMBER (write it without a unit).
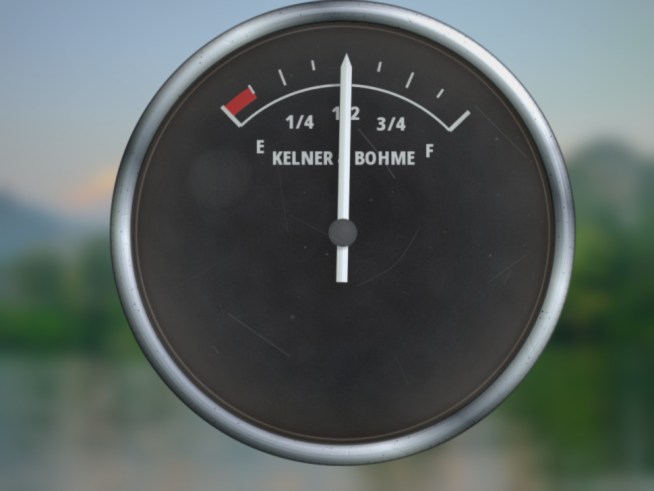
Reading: value=0.5
